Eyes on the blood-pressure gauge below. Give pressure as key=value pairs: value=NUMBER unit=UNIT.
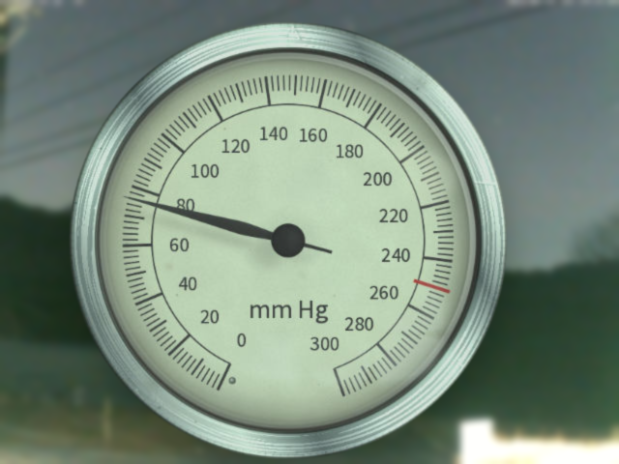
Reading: value=76 unit=mmHg
